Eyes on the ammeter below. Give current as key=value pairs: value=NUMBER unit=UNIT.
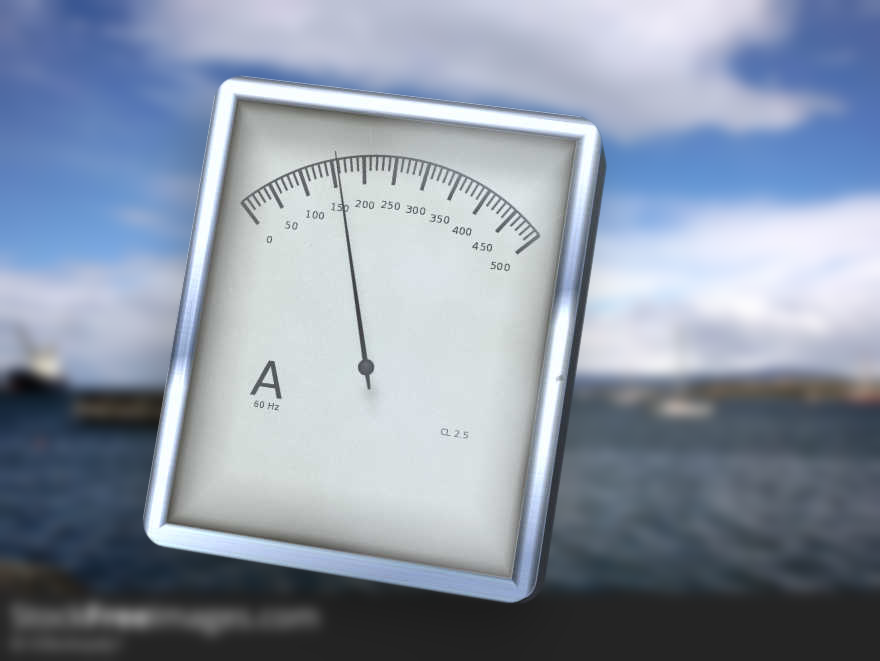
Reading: value=160 unit=A
